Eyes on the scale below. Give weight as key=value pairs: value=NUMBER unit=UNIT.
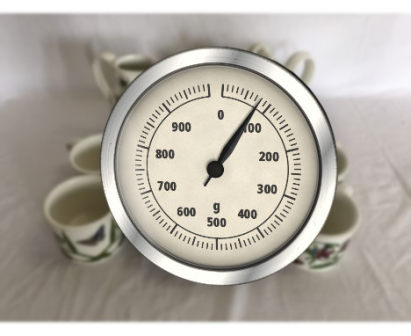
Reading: value=80 unit=g
